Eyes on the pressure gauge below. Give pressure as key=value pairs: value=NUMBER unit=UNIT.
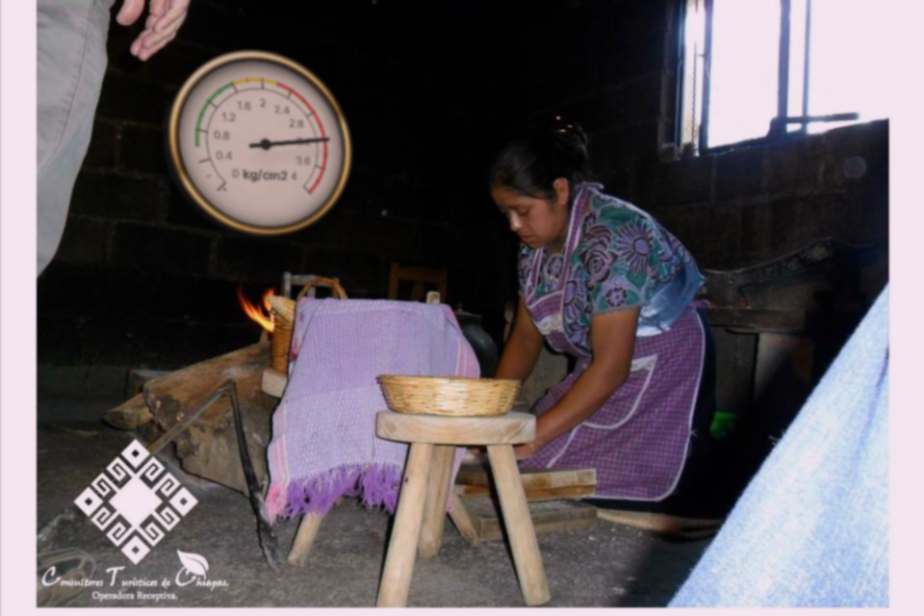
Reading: value=3.2 unit=kg/cm²
